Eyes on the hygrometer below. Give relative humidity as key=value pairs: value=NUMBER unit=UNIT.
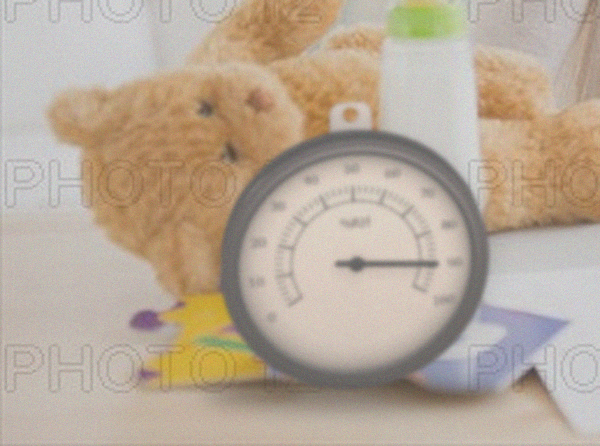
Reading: value=90 unit=%
